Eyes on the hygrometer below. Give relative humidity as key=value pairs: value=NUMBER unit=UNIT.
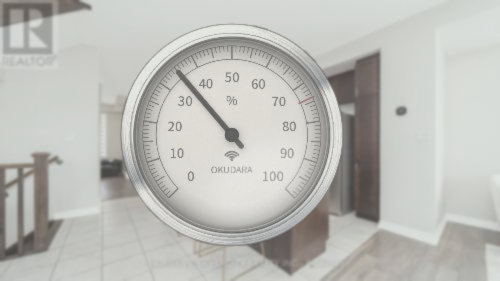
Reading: value=35 unit=%
